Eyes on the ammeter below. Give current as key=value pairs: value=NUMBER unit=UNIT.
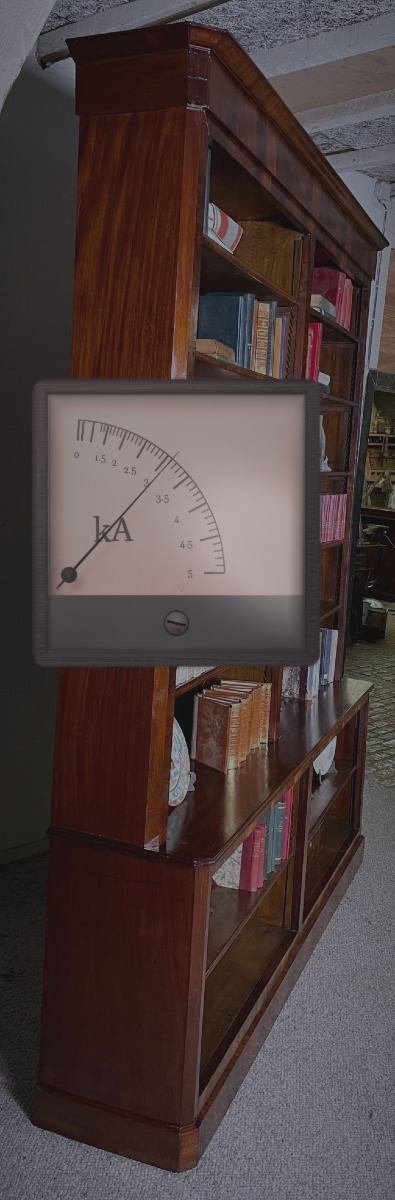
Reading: value=3.1 unit=kA
